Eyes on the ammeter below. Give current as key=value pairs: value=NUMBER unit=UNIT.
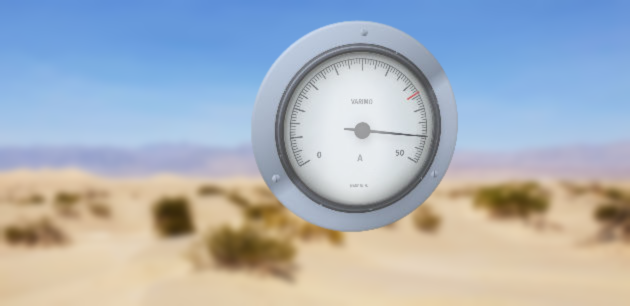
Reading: value=45 unit=A
